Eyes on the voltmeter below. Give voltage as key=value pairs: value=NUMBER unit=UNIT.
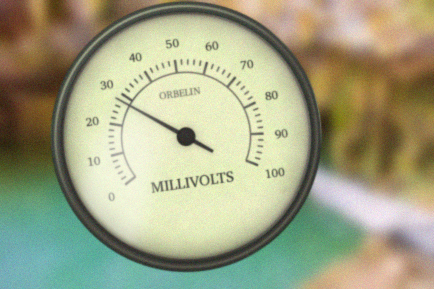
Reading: value=28 unit=mV
